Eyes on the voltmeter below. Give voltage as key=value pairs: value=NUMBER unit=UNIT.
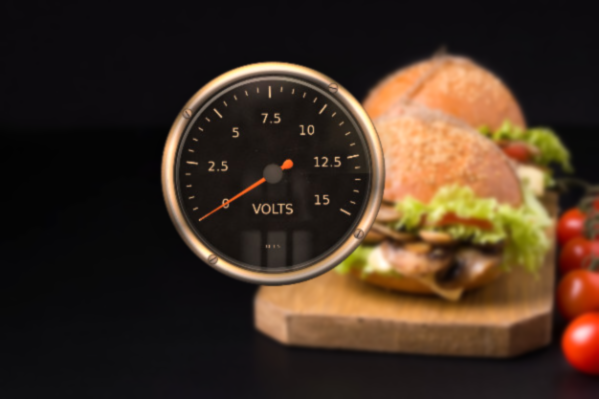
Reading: value=0 unit=V
